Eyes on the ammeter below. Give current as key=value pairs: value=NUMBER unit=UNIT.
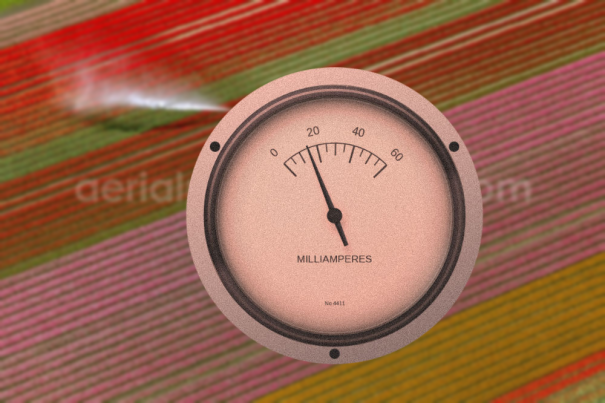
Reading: value=15 unit=mA
